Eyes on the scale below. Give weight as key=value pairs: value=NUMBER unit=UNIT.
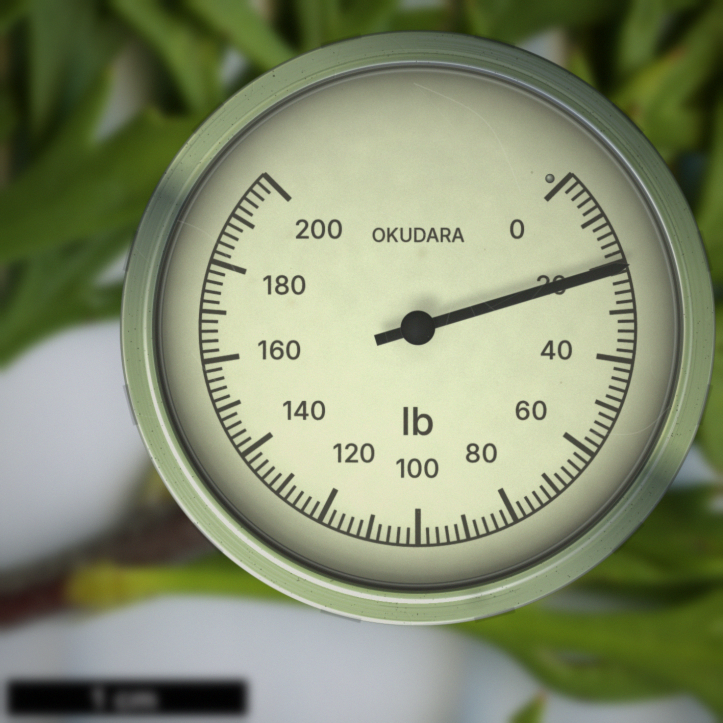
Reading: value=21 unit=lb
